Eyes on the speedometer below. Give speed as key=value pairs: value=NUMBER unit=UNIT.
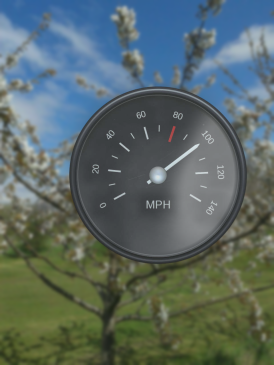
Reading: value=100 unit=mph
